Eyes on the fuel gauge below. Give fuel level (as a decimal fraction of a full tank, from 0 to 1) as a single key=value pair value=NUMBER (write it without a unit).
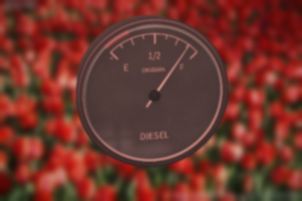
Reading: value=0.875
